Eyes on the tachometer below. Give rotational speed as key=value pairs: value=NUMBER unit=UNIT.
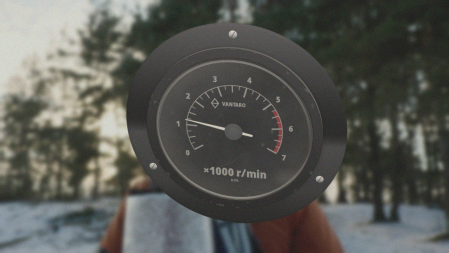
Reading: value=1250 unit=rpm
